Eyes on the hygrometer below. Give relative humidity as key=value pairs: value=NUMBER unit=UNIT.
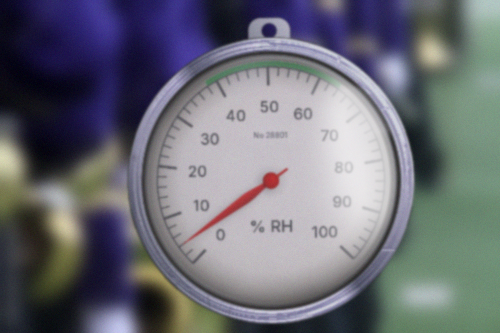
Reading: value=4 unit=%
